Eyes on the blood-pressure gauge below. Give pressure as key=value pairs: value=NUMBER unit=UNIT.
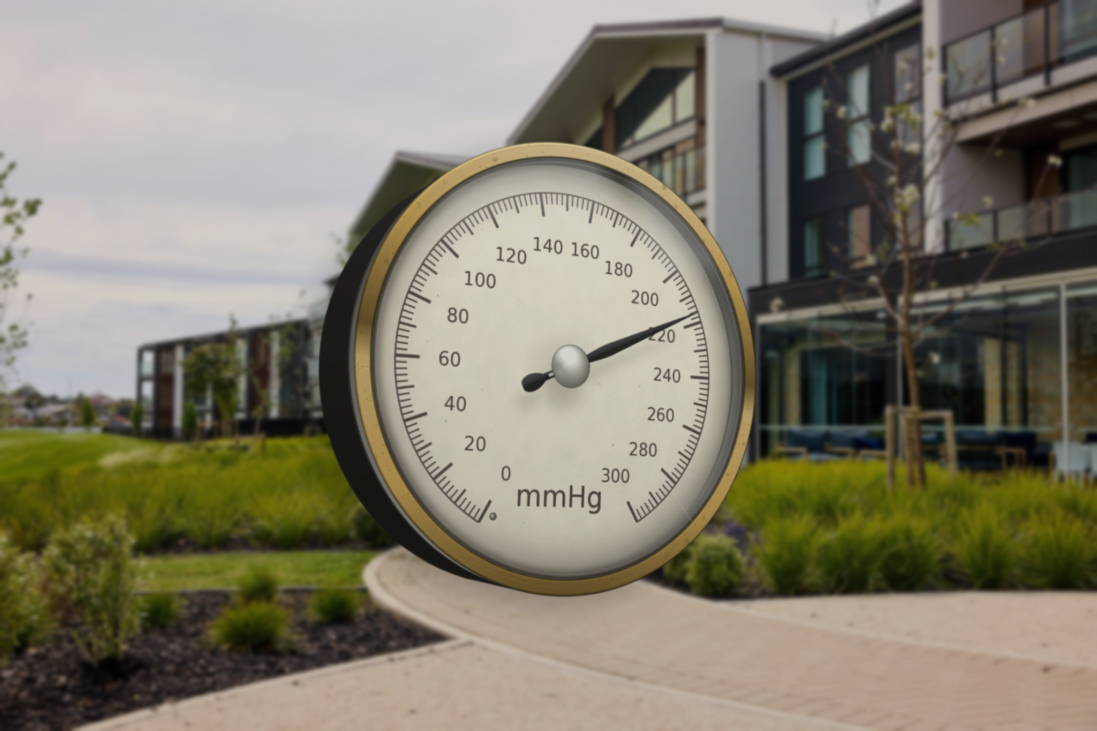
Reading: value=216 unit=mmHg
